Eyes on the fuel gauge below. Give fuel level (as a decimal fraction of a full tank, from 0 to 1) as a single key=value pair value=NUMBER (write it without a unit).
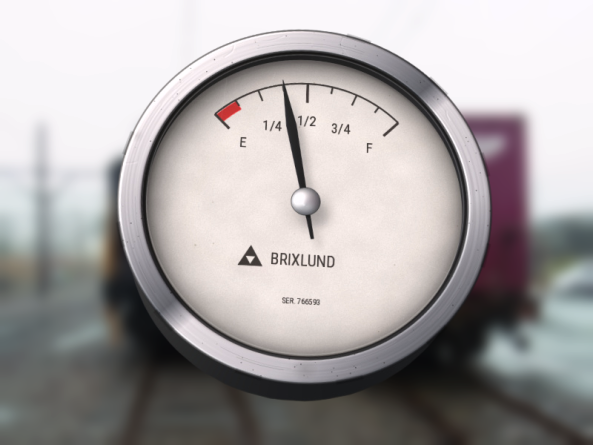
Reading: value=0.375
